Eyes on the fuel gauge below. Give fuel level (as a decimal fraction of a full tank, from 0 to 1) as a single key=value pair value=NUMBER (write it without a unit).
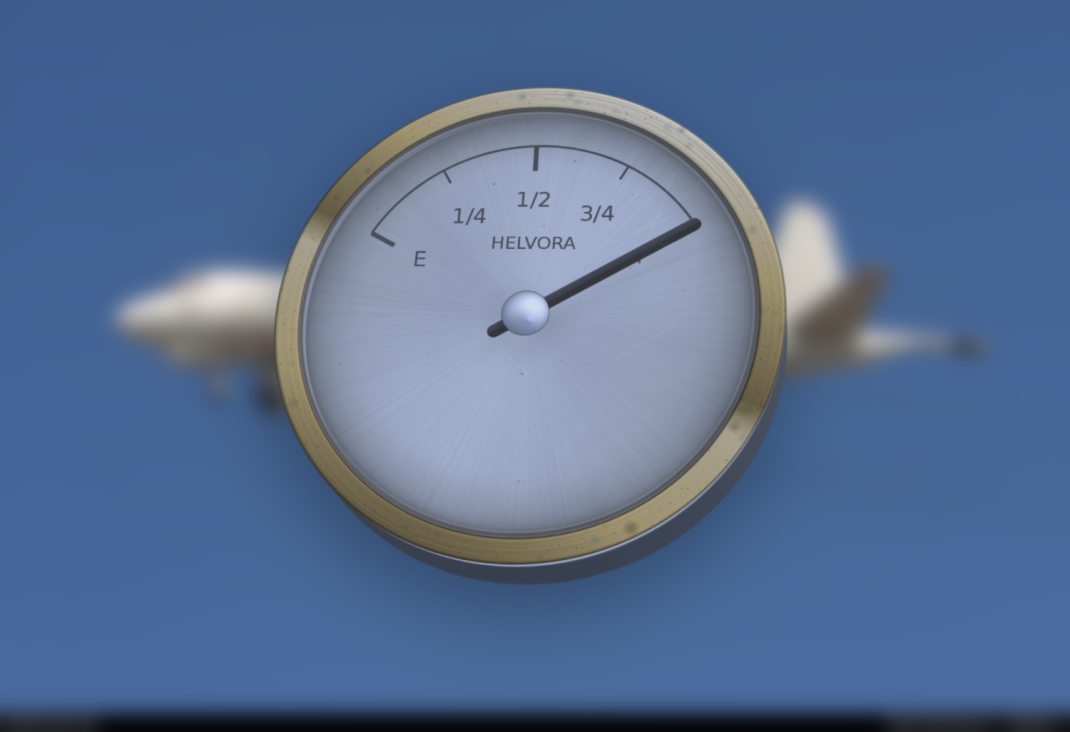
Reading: value=1
